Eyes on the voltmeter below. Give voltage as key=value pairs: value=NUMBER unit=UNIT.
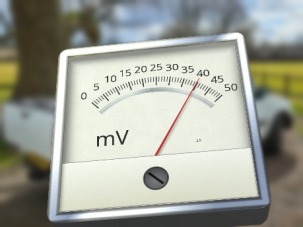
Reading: value=40 unit=mV
